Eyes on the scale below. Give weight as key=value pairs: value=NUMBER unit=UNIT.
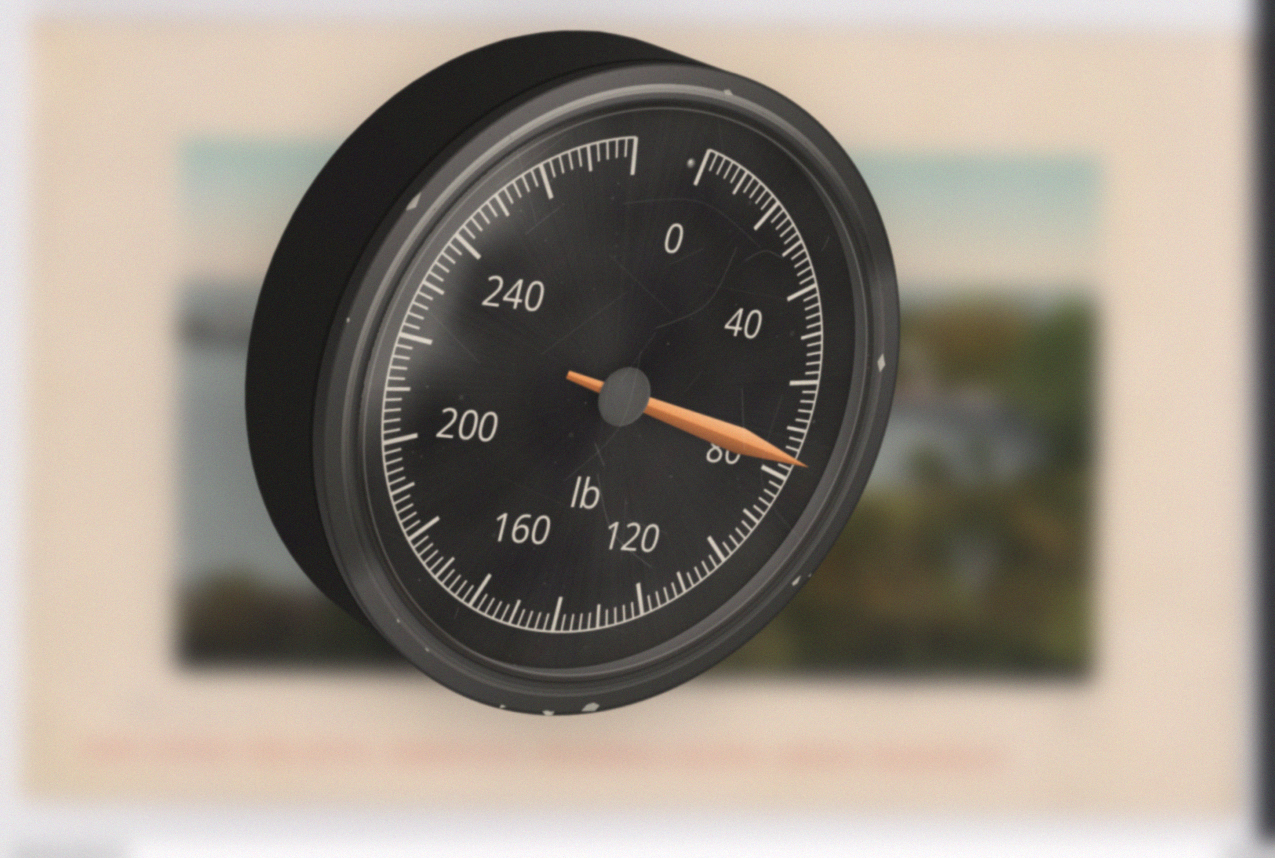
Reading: value=76 unit=lb
